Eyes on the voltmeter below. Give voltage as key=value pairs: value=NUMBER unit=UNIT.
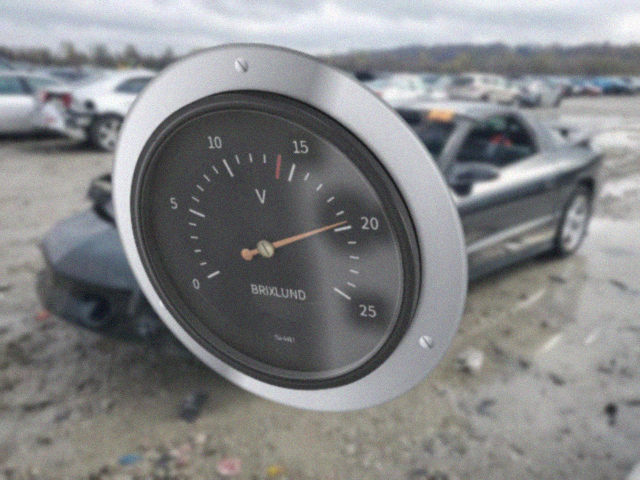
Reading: value=19.5 unit=V
